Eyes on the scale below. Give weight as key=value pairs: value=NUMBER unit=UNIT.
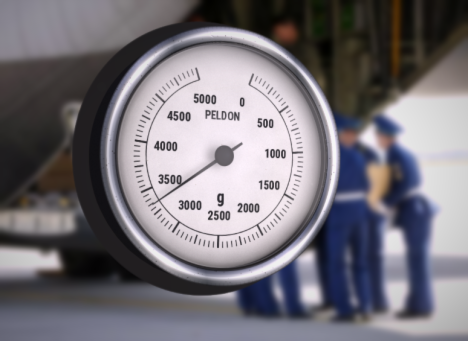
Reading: value=3350 unit=g
